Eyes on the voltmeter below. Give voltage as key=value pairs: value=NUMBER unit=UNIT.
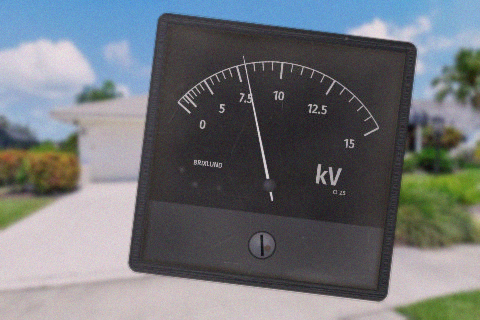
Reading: value=8 unit=kV
